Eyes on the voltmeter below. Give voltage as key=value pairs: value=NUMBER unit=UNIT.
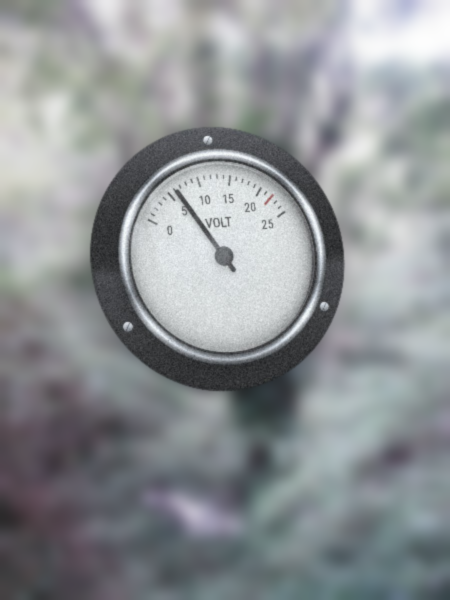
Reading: value=6 unit=V
